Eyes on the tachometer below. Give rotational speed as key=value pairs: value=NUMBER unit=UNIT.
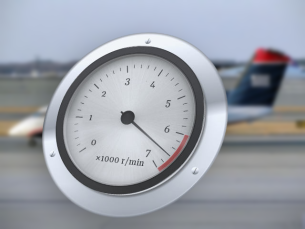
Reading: value=6600 unit=rpm
